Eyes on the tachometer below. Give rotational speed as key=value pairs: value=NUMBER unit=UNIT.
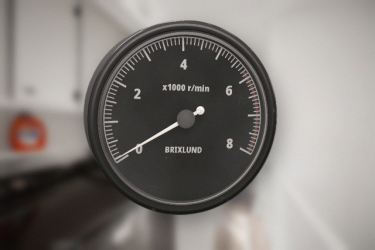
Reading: value=100 unit=rpm
